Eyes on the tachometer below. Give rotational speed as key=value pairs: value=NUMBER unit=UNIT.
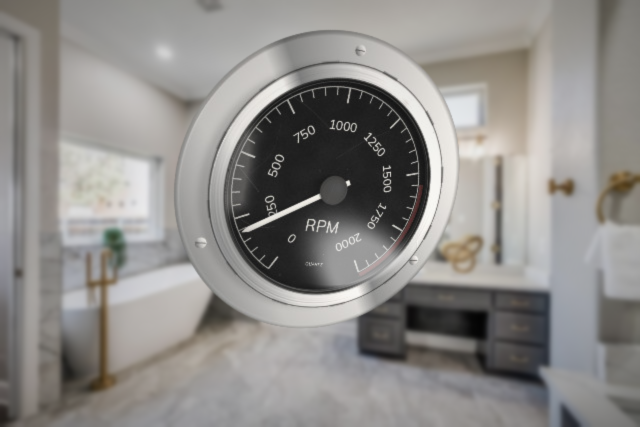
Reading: value=200 unit=rpm
